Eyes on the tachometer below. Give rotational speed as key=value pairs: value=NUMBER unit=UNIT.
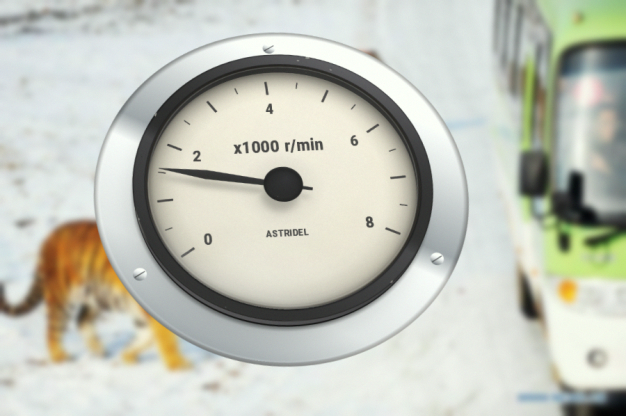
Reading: value=1500 unit=rpm
